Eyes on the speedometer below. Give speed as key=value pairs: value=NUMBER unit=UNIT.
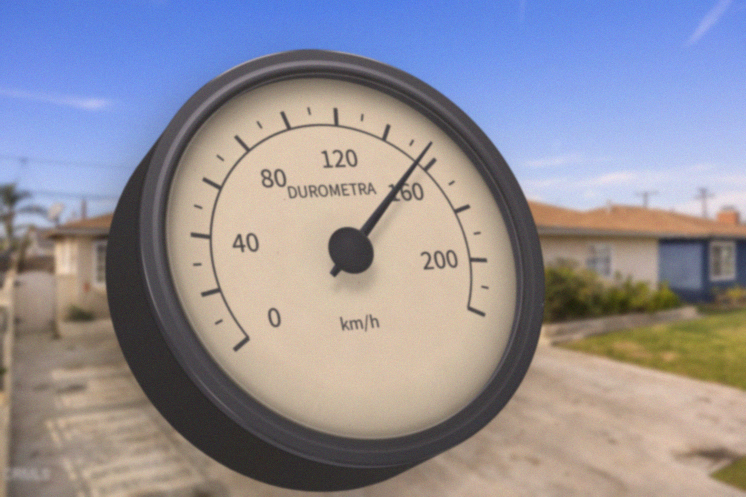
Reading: value=155 unit=km/h
